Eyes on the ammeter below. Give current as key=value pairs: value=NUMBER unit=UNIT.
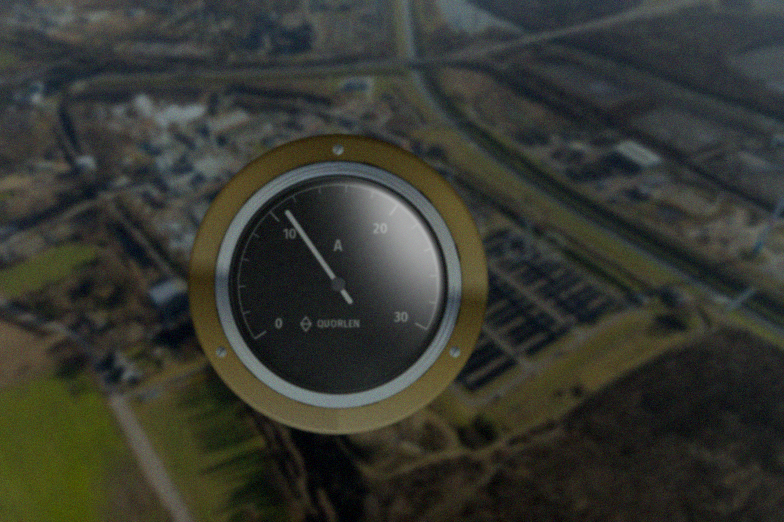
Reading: value=11 unit=A
